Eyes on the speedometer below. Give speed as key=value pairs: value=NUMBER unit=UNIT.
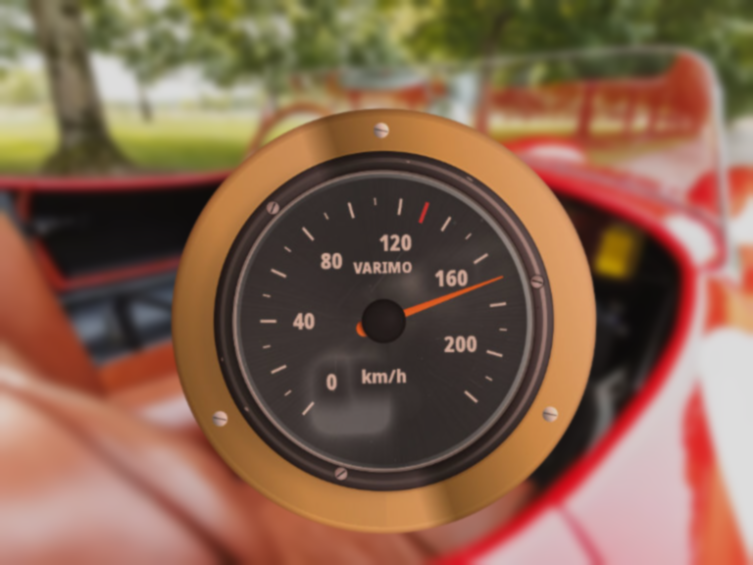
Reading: value=170 unit=km/h
